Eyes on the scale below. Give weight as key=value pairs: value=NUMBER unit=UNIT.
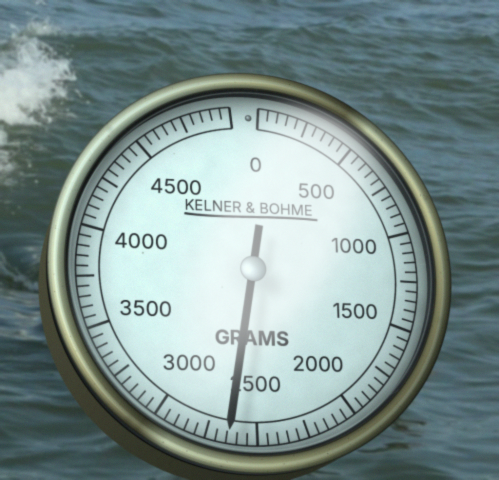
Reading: value=2650 unit=g
